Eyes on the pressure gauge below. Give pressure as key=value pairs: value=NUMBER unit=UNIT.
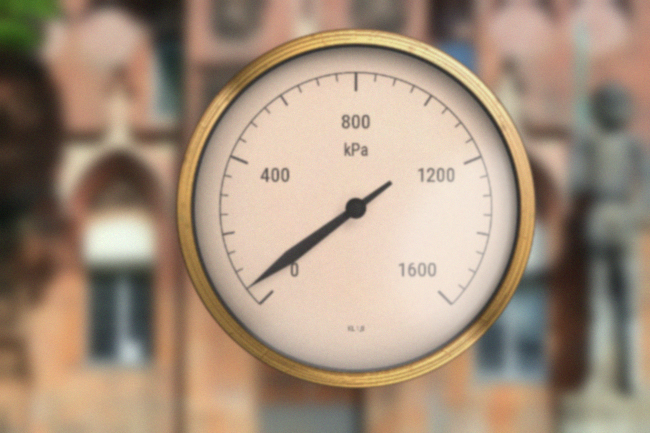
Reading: value=50 unit=kPa
